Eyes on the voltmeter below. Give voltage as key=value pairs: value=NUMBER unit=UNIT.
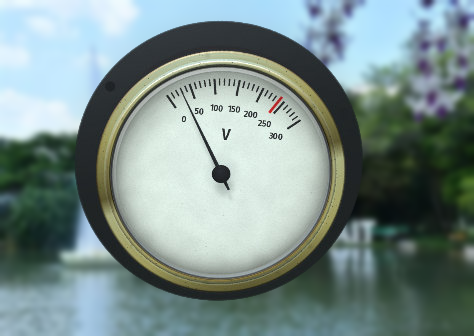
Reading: value=30 unit=V
